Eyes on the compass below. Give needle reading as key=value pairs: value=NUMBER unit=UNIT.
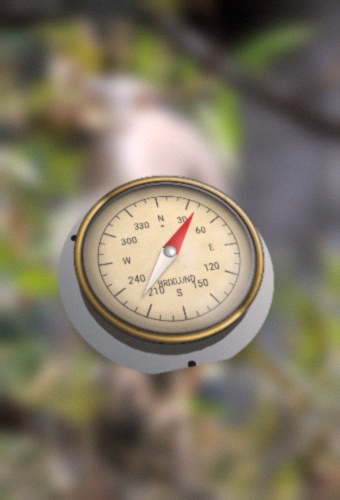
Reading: value=40 unit=°
